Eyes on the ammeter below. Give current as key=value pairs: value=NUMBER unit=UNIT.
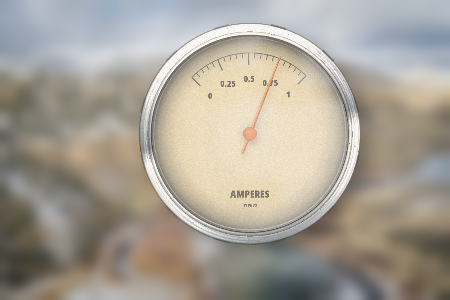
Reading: value=0.75 unit=A
